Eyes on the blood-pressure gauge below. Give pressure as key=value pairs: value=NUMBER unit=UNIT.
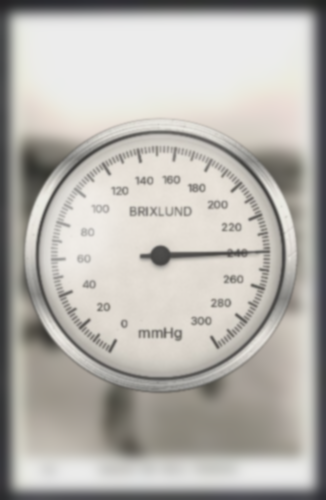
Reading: value=240 unit=mmHg
